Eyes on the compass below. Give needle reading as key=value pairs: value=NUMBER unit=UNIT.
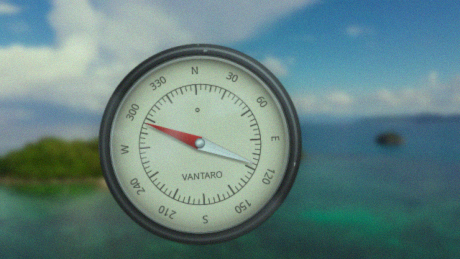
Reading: value=295 unit=°
